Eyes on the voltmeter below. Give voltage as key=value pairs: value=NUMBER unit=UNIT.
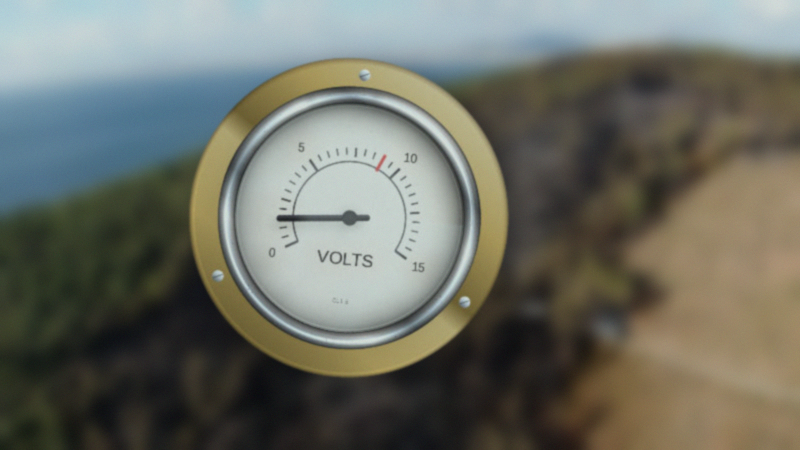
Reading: value=1.5 unit=V
